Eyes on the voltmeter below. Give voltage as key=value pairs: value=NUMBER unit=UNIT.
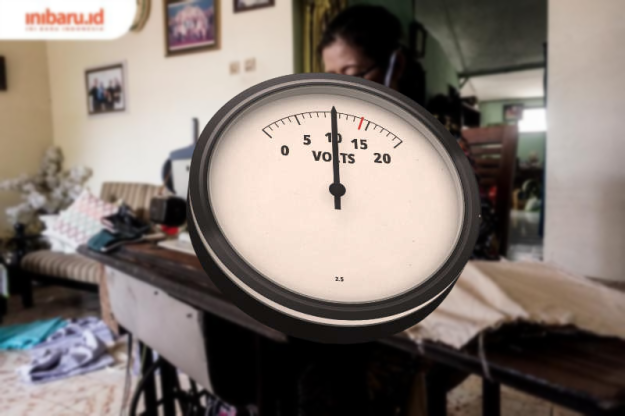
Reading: value=10 unit=V
